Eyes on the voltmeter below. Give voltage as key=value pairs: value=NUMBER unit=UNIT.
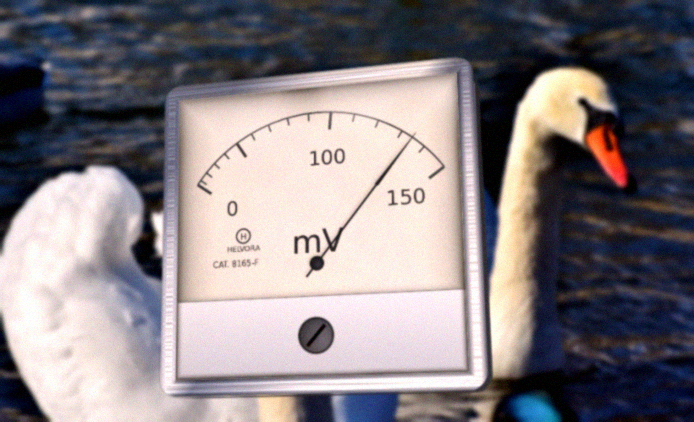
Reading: value=135 unit=mV
